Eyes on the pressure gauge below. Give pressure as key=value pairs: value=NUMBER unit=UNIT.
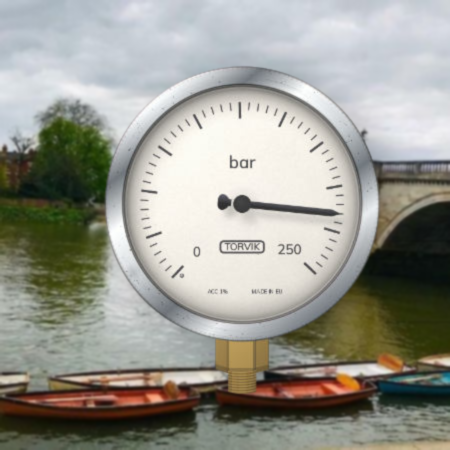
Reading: value=215 unit=bar
